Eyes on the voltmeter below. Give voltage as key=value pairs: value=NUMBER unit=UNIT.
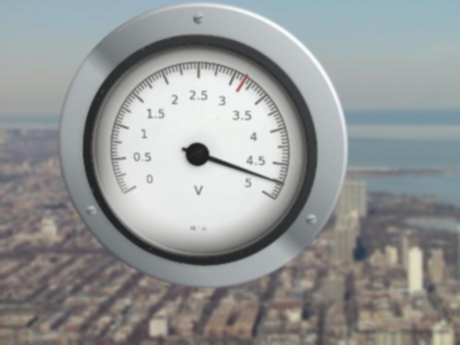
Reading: value=4.75 unit=V
